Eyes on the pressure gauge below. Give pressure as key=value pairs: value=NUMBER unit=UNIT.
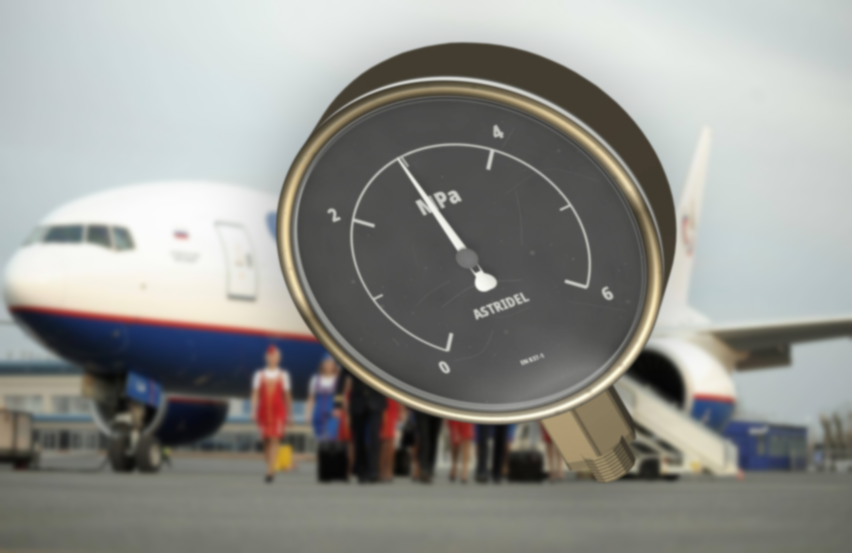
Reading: value=3 unit=MPa
